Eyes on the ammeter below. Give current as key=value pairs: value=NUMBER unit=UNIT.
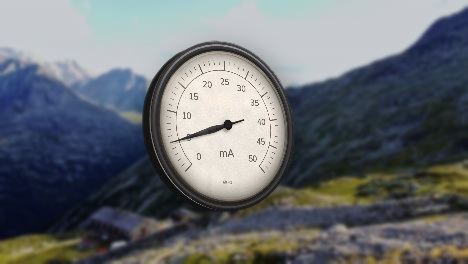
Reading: value=5 unit=mA
